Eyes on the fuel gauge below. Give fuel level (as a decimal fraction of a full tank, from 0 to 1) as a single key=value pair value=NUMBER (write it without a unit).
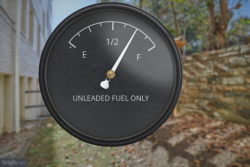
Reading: value=0.75
